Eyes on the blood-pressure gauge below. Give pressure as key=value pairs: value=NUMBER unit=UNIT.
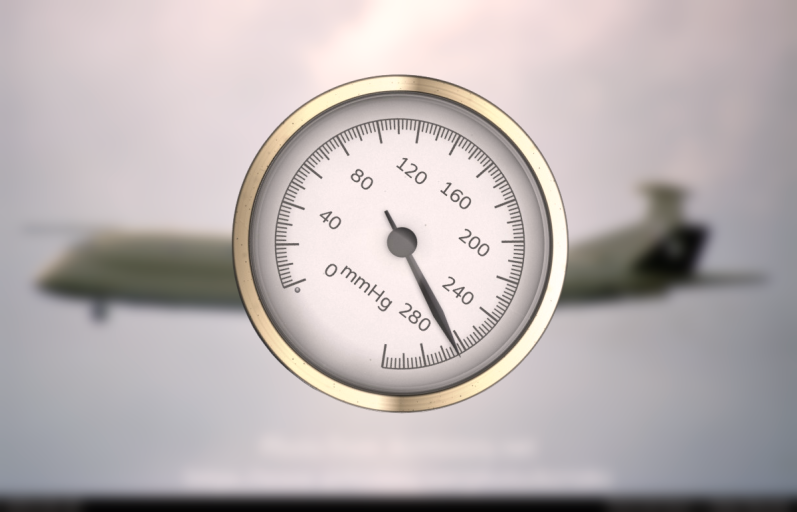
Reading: value=264 unit=mmHg
